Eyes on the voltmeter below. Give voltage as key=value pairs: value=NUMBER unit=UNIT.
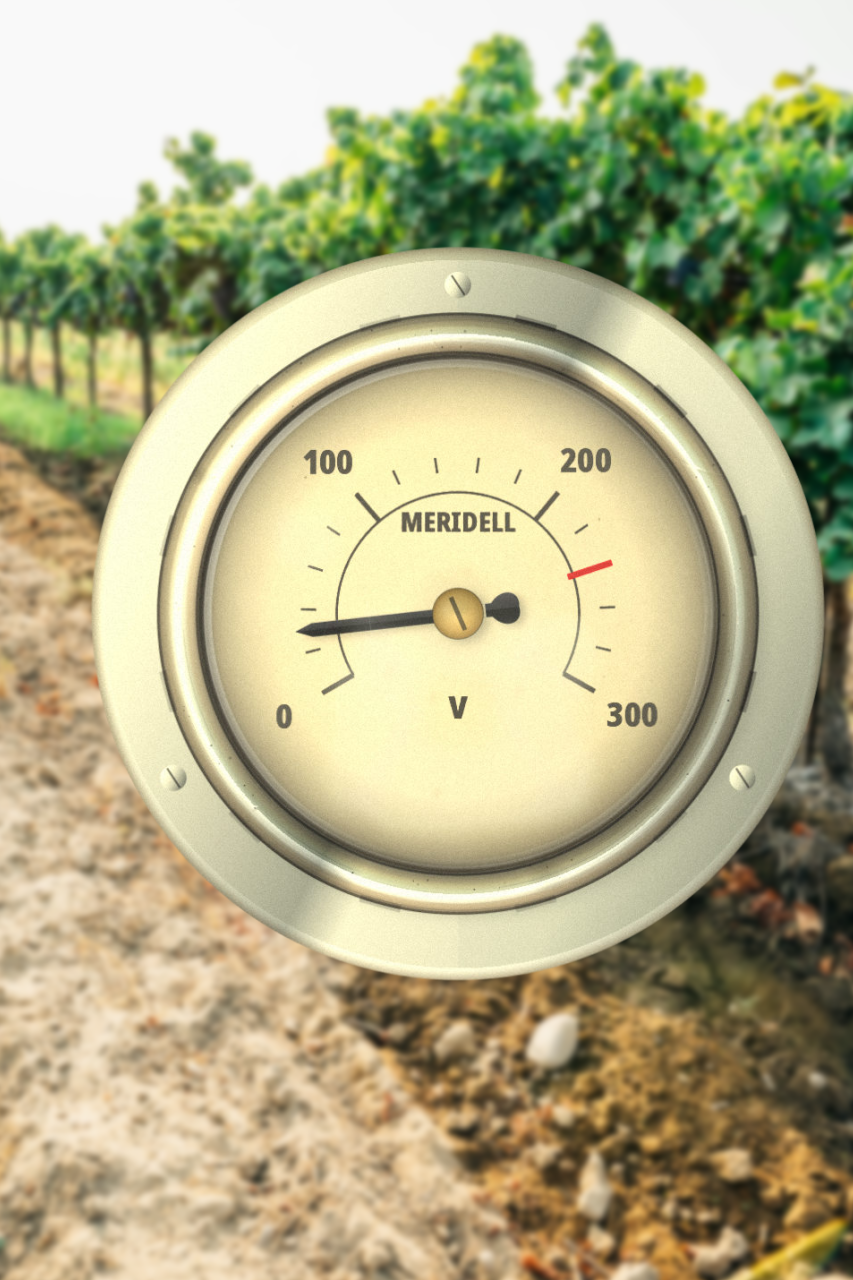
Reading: value=30 unit=V
